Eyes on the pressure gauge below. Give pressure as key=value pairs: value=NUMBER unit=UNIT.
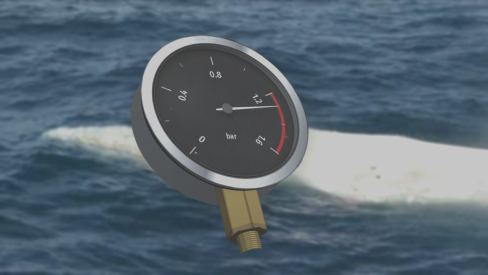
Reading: value=1.3 unit=bar
